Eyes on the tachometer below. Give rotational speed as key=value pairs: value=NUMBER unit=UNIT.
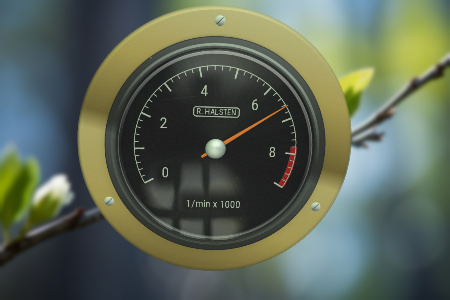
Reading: value=6600 unit=rpm
